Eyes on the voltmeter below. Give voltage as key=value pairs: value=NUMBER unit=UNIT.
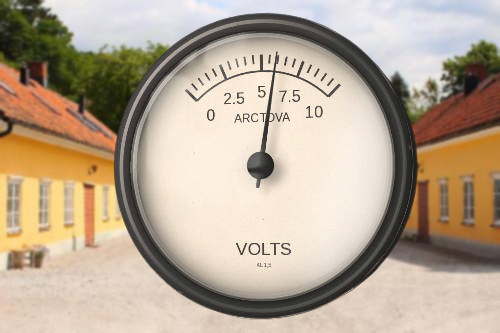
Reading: value=6 unit=V
